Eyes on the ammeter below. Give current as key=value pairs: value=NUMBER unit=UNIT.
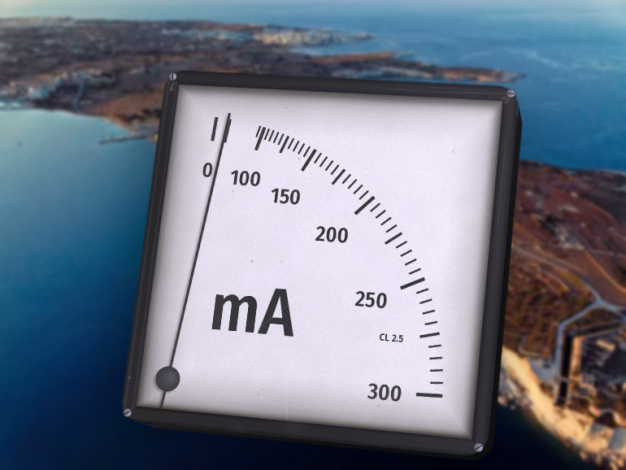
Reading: value=50 unit=mA
